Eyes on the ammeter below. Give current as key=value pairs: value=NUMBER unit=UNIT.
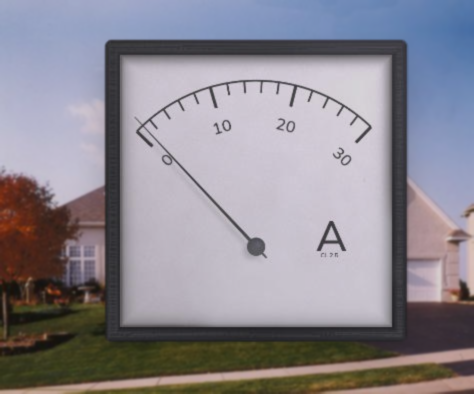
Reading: value=1 unit=A
